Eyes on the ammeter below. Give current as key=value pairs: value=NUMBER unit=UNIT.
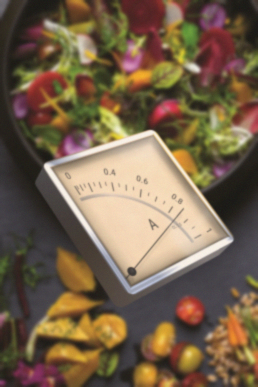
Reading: value=0.85 unit=A
